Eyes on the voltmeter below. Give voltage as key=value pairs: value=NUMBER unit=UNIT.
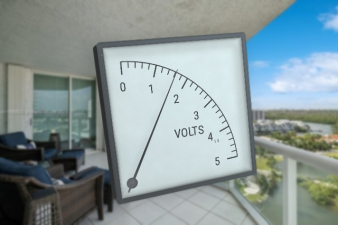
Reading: value=1.6 unit=V
